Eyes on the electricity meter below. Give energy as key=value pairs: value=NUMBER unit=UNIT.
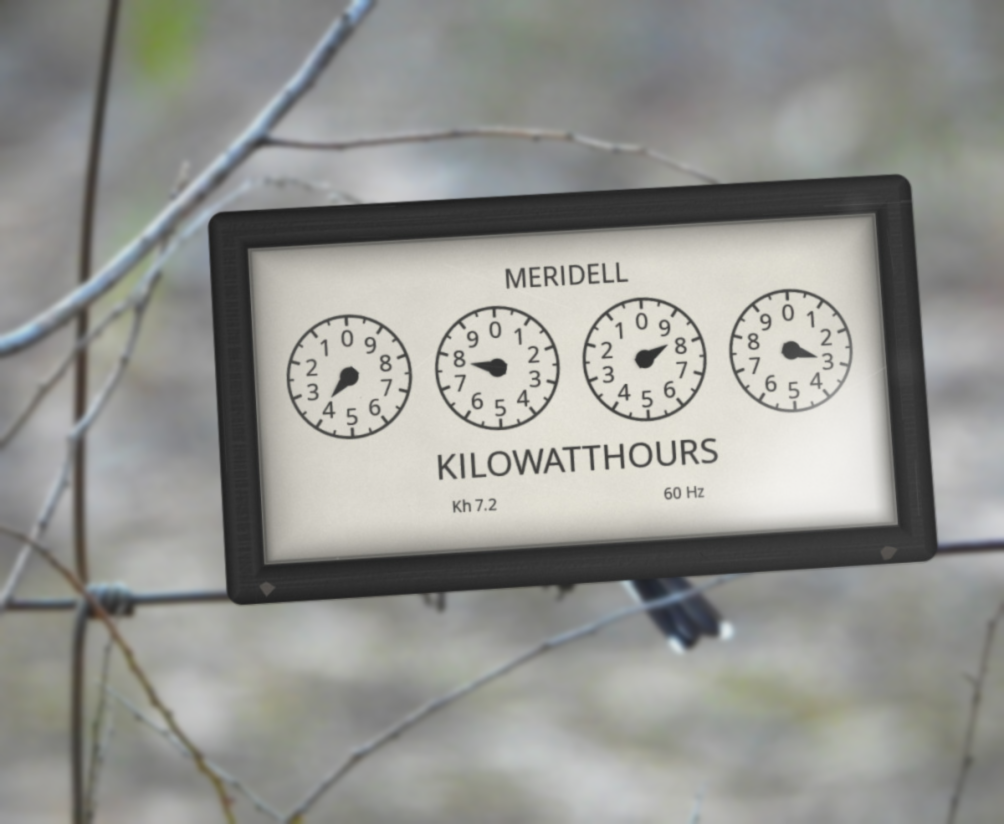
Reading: value=3783 unit=kWh
